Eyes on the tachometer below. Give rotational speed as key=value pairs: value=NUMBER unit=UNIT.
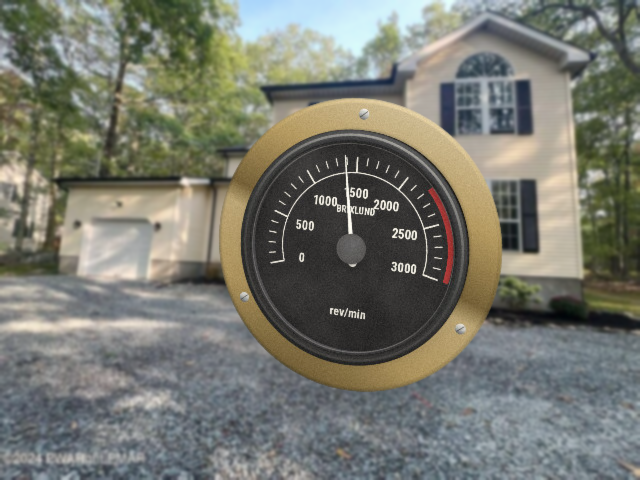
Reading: value=1400 unit=rpm
